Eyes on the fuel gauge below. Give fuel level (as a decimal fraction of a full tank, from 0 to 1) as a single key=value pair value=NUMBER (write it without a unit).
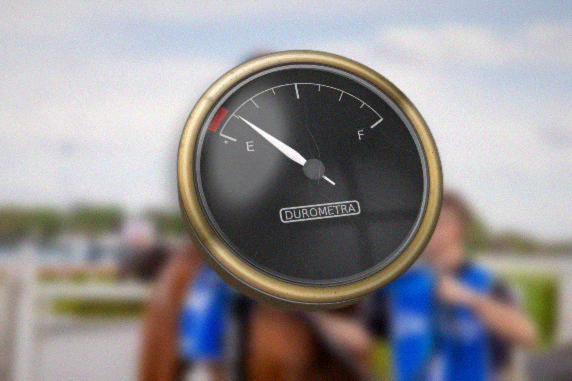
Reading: value=0.125
